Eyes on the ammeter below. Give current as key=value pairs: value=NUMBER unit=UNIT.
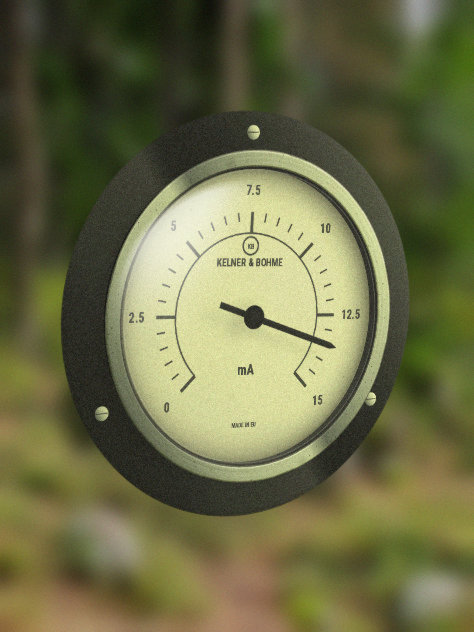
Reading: value=13.5 unit=mA
